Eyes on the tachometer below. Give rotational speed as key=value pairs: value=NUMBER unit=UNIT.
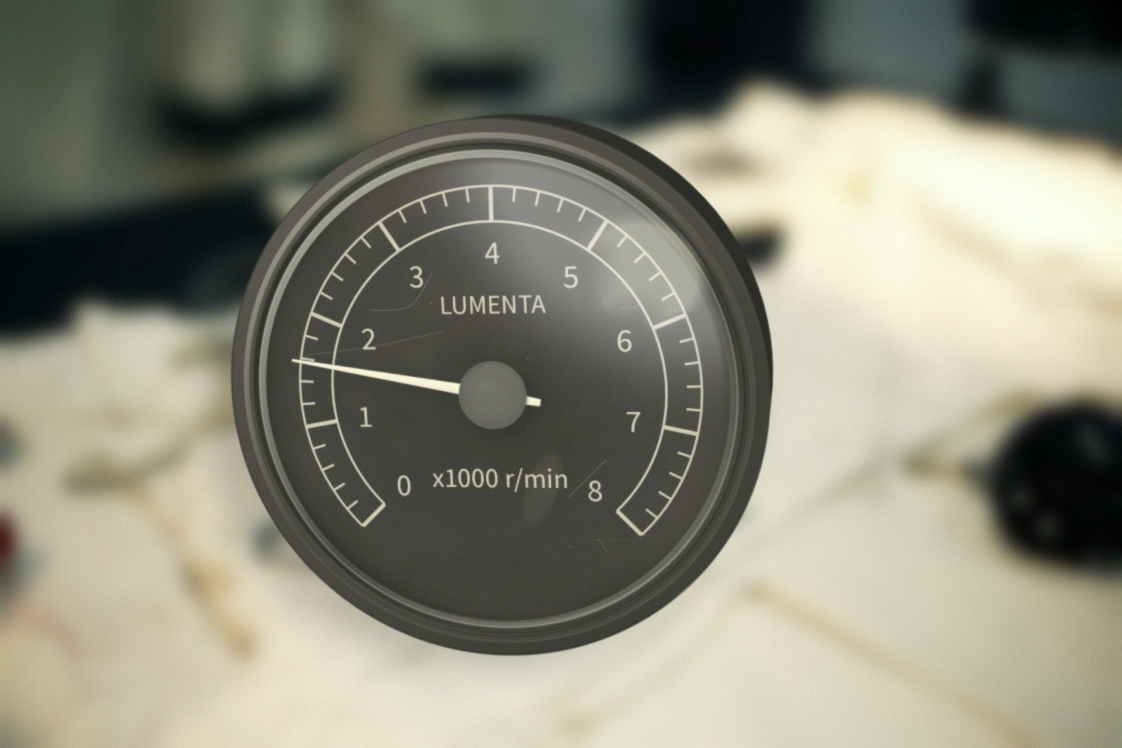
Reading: value=1600 unit=rpm
